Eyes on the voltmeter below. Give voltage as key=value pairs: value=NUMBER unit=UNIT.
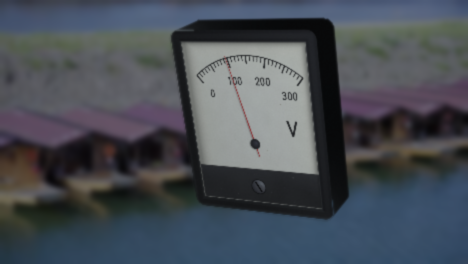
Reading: value=100 unit=V
